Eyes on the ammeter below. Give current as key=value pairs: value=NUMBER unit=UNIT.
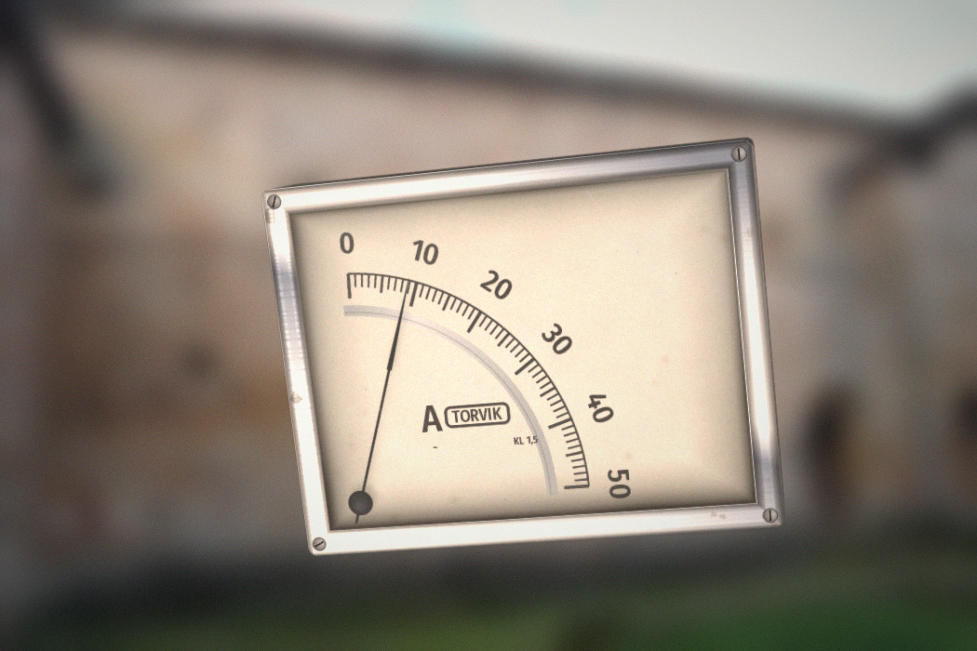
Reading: value=9 unit=A
